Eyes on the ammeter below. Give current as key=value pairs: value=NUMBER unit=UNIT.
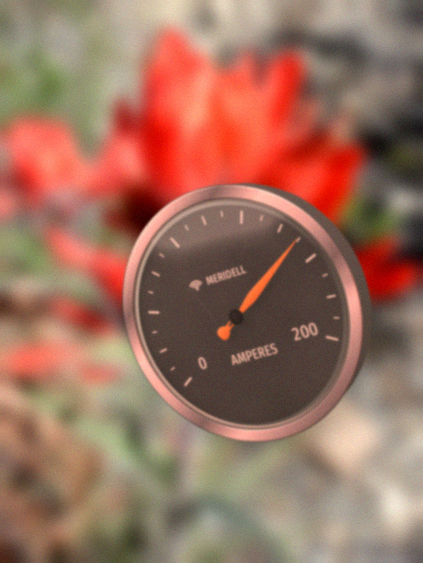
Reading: value=150 unit=A
